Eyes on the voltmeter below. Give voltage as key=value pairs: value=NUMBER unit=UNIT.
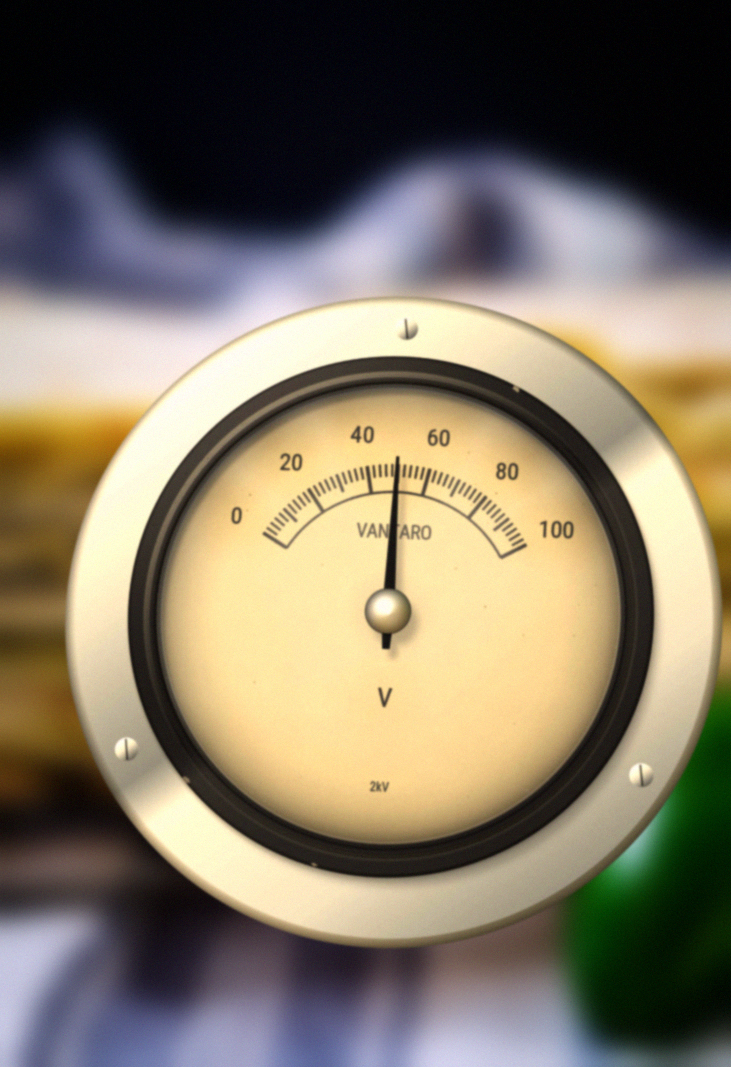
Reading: value=50 unit=V
